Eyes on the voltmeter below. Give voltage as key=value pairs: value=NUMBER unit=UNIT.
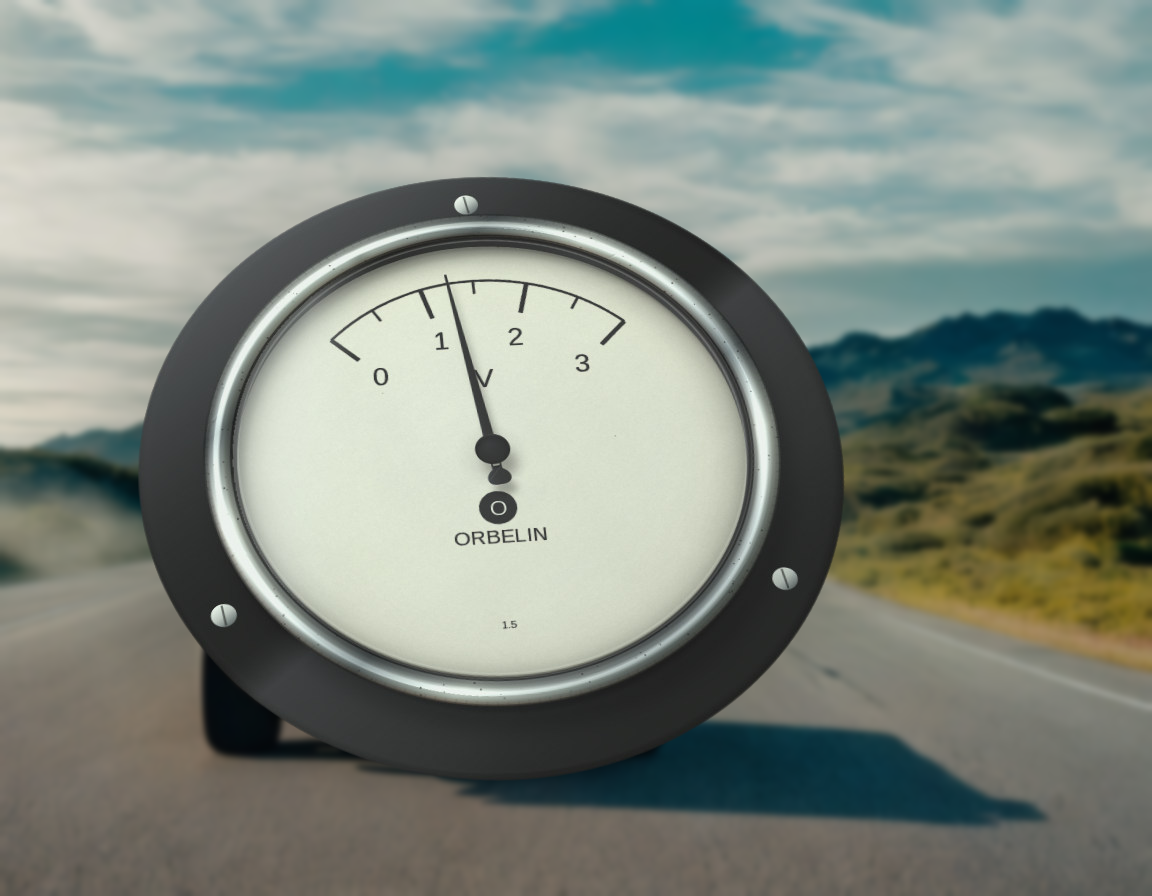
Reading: value=1.25 unit=V
